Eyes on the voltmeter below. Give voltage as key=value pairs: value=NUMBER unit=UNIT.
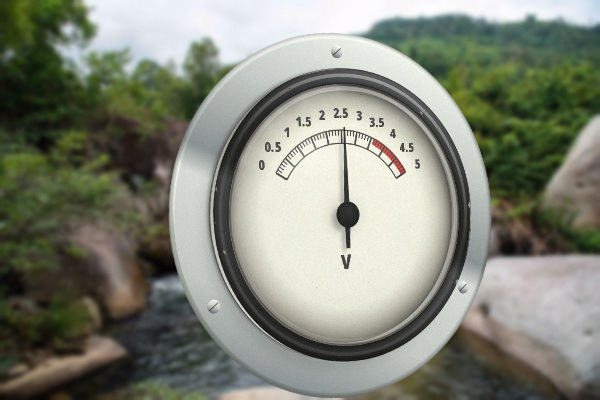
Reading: value=2.5 unit=V
